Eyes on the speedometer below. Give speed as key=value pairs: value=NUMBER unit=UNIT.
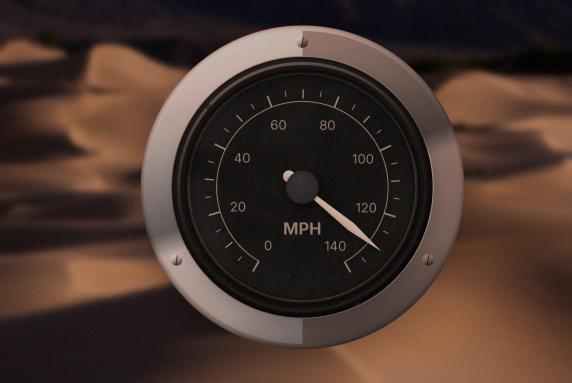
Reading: value=130 unit=mph
